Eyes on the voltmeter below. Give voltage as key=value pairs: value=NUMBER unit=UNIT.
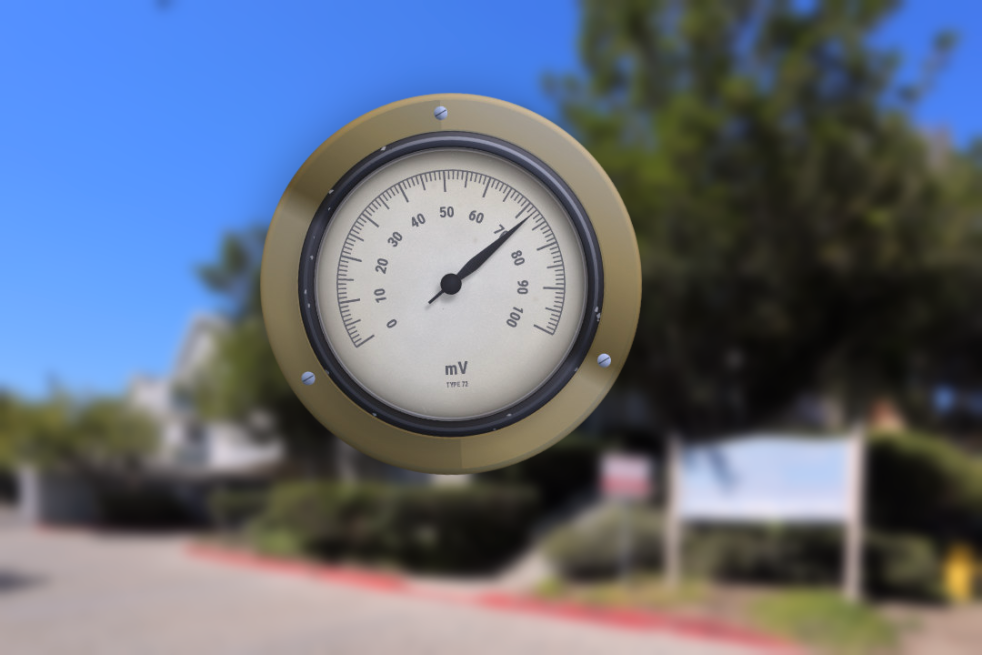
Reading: value=72 unit=mV
